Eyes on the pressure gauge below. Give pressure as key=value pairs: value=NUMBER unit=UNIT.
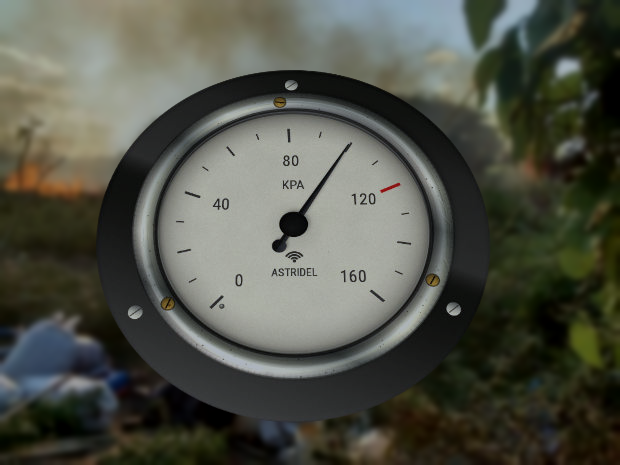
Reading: value=100 unit=kPa
